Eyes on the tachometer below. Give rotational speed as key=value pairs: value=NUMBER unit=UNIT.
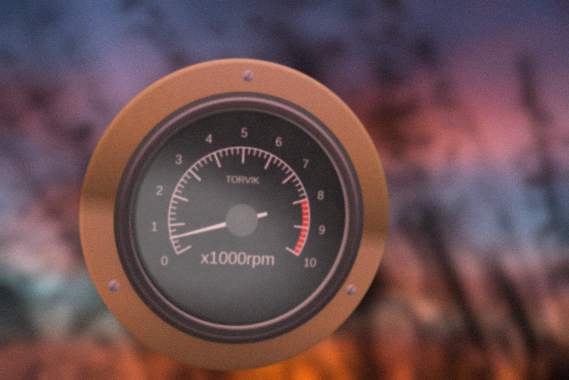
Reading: value=600 unit=rpm
